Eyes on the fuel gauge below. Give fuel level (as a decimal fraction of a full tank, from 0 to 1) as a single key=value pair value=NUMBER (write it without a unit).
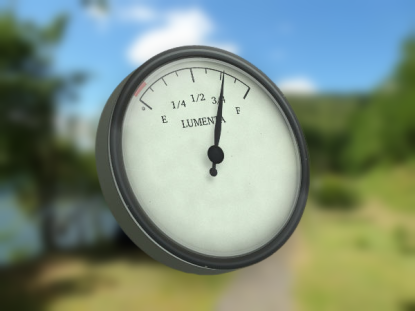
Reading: value=0.75
